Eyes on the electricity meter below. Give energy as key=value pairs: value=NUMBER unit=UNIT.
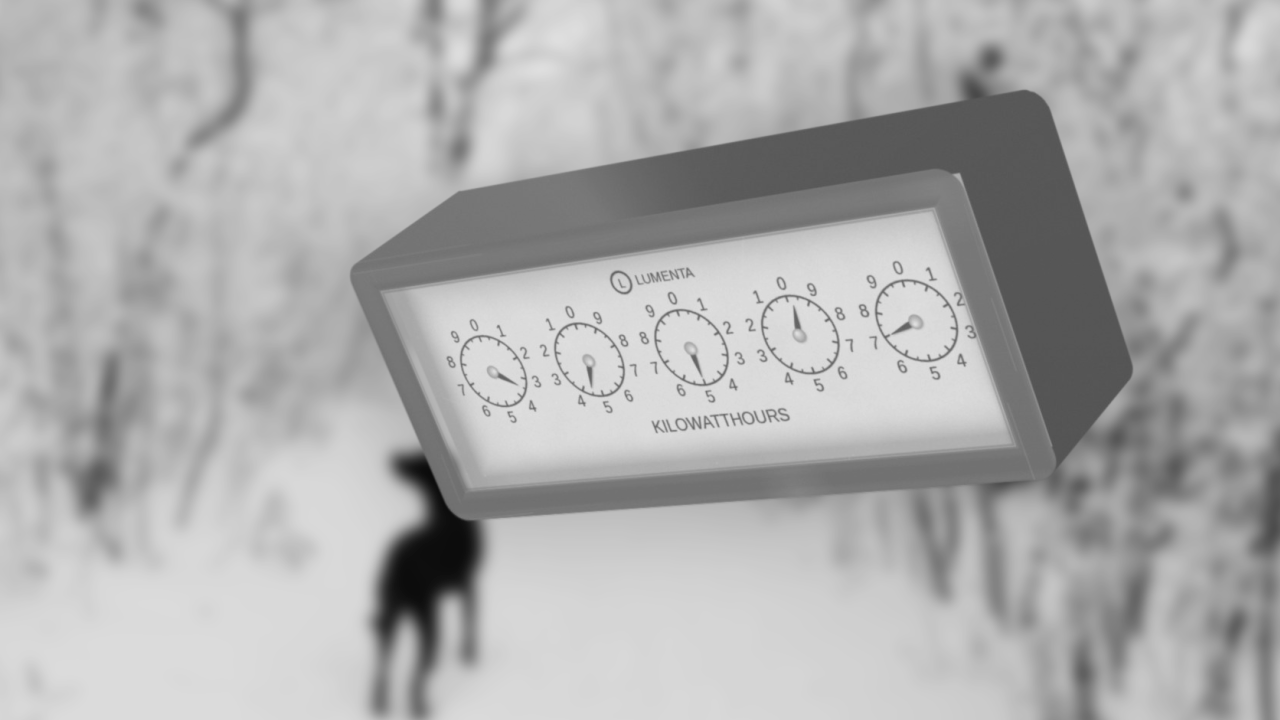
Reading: value=34497 unit=kWh
